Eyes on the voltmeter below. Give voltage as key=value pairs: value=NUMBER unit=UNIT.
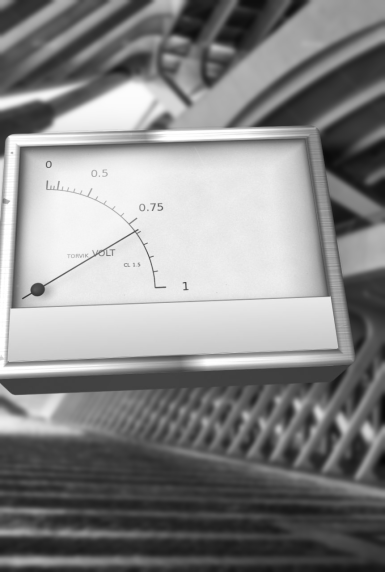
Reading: value=0.8 unit=V
